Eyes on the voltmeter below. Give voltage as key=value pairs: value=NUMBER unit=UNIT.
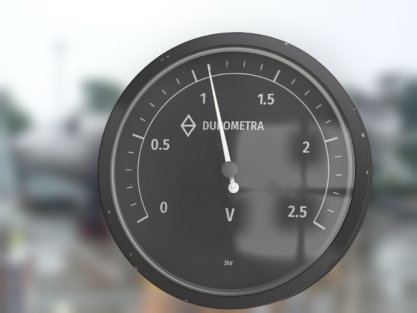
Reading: value=1.1 unit=V
